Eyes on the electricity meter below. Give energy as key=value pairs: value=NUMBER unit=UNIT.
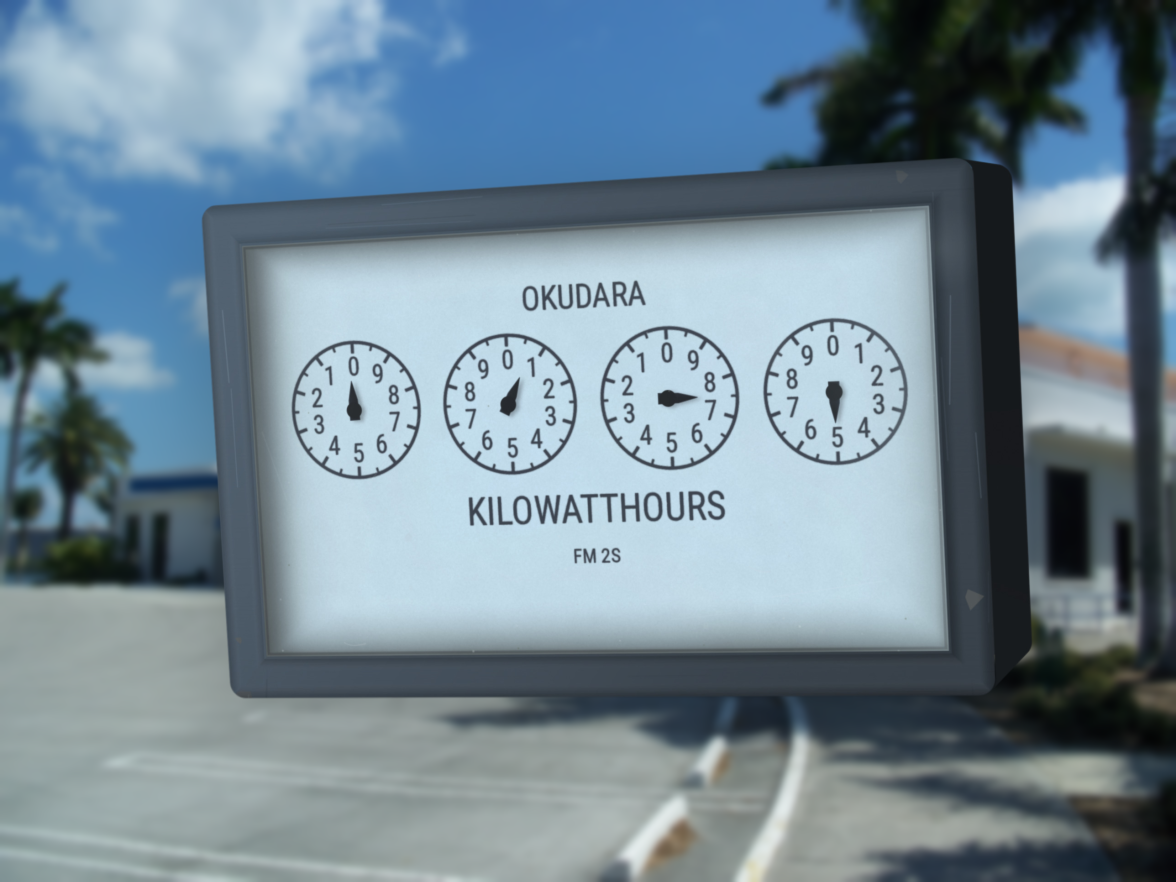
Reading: value=75 unit=kWh
